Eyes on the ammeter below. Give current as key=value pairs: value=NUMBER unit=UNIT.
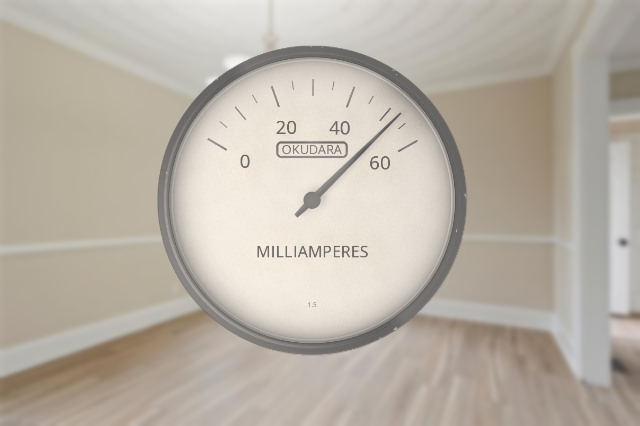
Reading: value=52.5 unit=mA
